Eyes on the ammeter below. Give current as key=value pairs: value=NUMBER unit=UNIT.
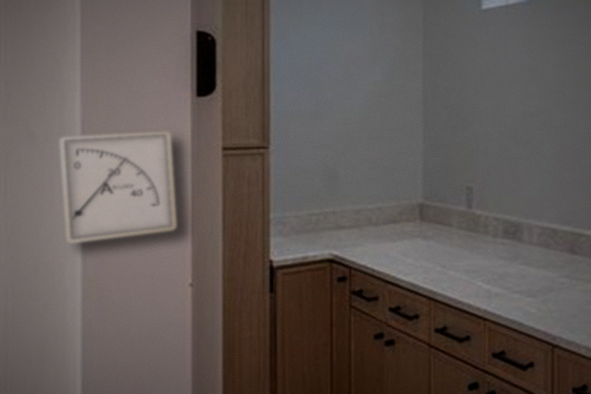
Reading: value=20 unit=A
